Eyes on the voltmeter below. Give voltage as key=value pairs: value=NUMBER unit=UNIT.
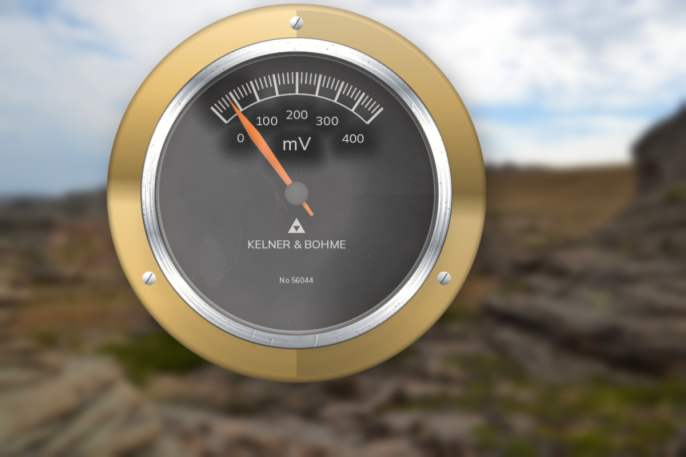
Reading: value=40 unit=mV
